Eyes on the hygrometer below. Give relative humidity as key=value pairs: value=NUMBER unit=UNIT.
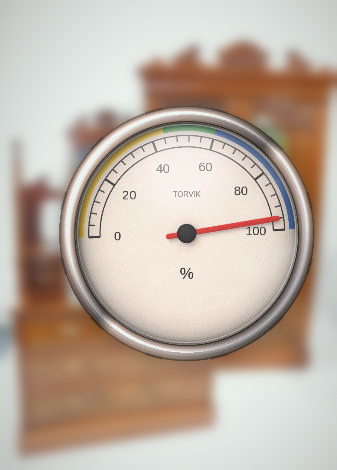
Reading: value=96 unit=%
